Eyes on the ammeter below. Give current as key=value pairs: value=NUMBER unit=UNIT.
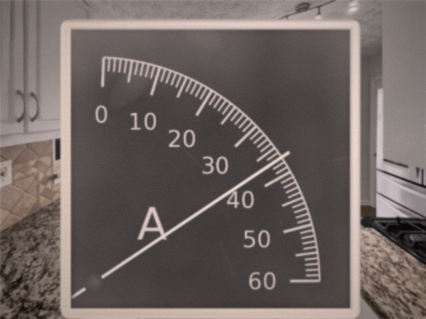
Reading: value=37 unit=A
